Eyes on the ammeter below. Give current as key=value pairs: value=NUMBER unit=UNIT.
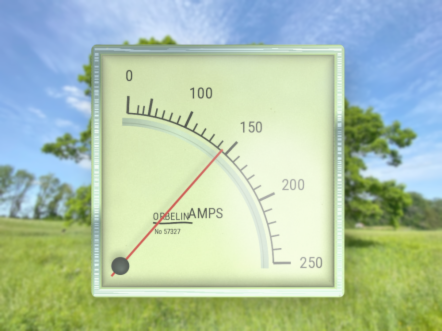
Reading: value=145 unit=A
